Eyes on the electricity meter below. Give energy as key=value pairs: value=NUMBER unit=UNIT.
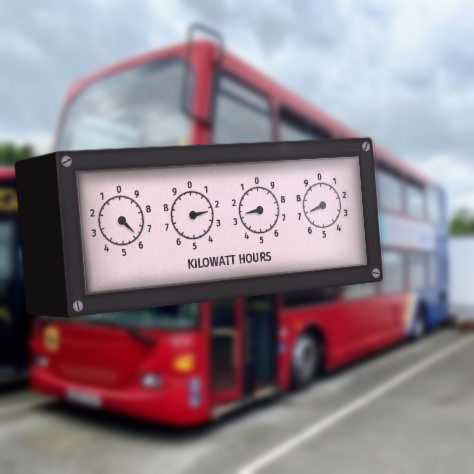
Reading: value=6227 unit=kWh
